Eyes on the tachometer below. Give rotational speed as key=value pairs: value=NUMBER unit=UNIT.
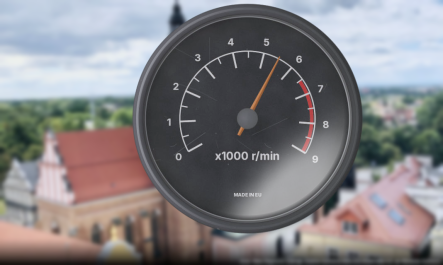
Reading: value=5500 unit=rpm
